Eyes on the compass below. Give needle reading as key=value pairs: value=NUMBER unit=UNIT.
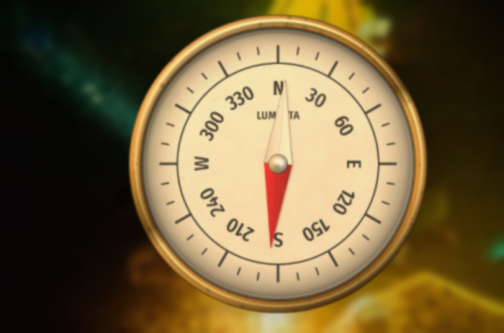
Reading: value=185 unit=°
